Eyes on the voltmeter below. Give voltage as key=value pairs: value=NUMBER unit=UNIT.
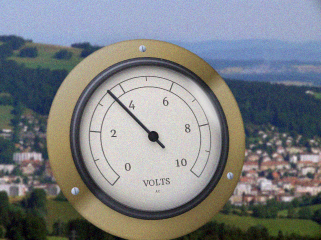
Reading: value=3.5 unit=V
